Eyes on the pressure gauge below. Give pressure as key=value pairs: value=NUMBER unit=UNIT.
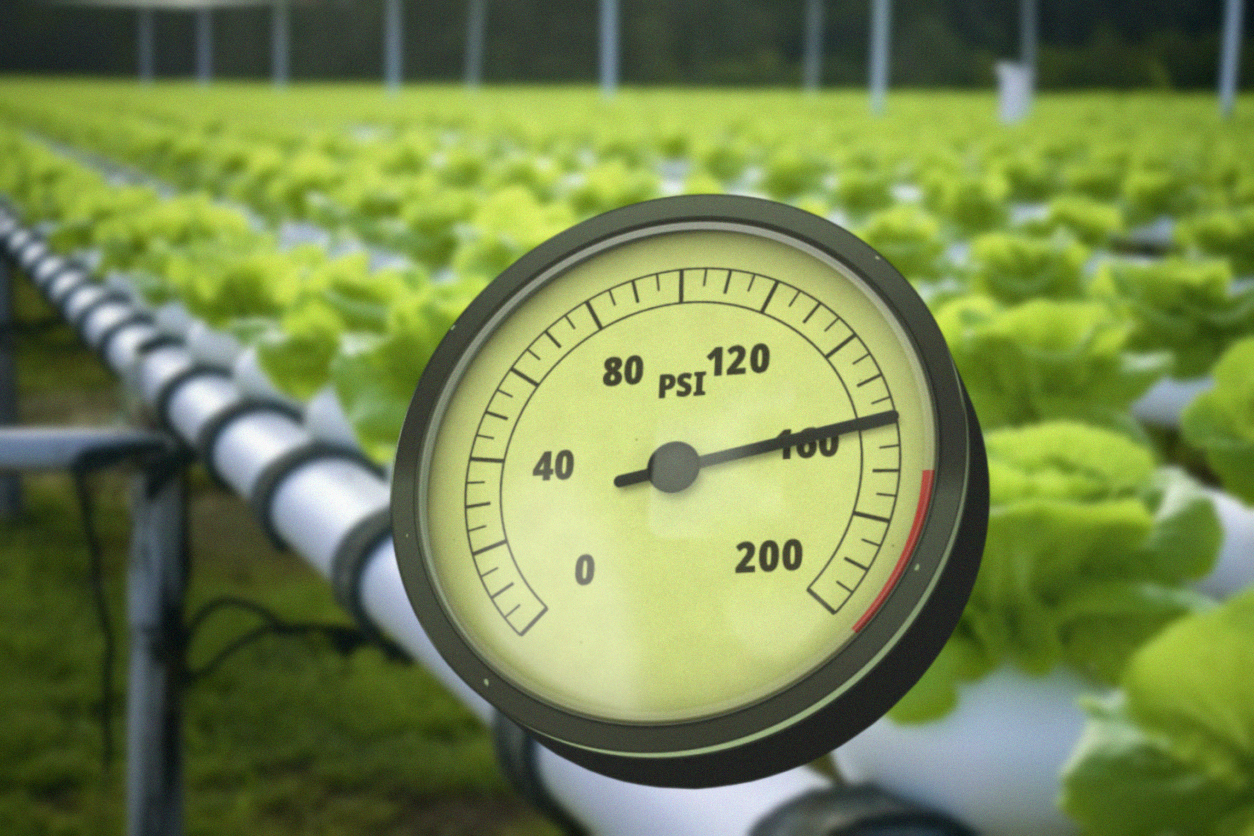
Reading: value=160 unit=psi
